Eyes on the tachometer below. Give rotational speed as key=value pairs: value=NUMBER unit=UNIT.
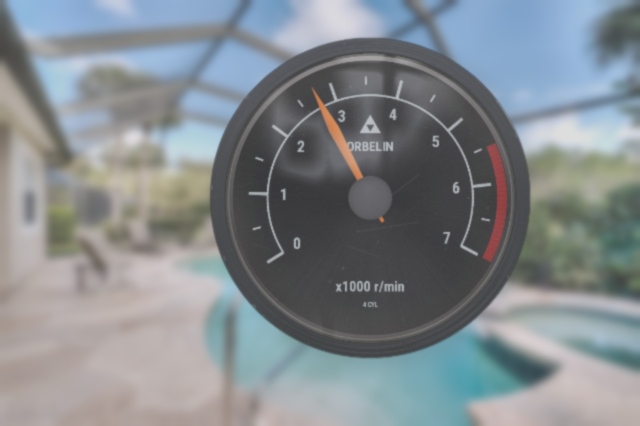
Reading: value=2750 unit=rpm
